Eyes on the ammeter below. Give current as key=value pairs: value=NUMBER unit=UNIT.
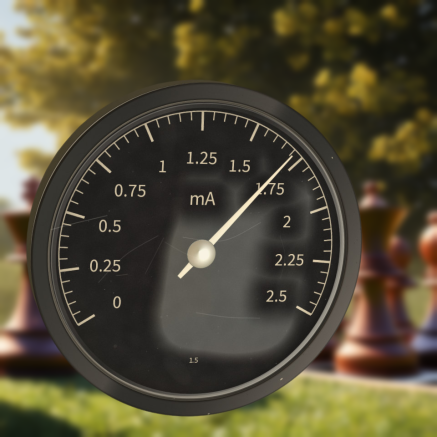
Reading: value=1.7 unit=mA
